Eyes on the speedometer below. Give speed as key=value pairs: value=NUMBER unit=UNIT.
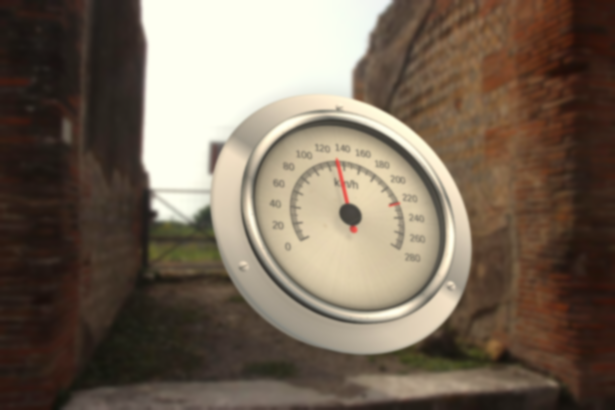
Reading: value=130 unit=km/h
